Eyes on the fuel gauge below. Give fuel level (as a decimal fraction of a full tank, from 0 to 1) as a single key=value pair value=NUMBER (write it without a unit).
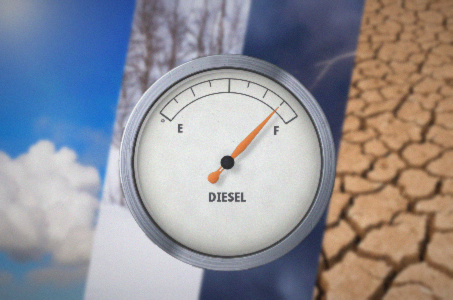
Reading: value=0.875
